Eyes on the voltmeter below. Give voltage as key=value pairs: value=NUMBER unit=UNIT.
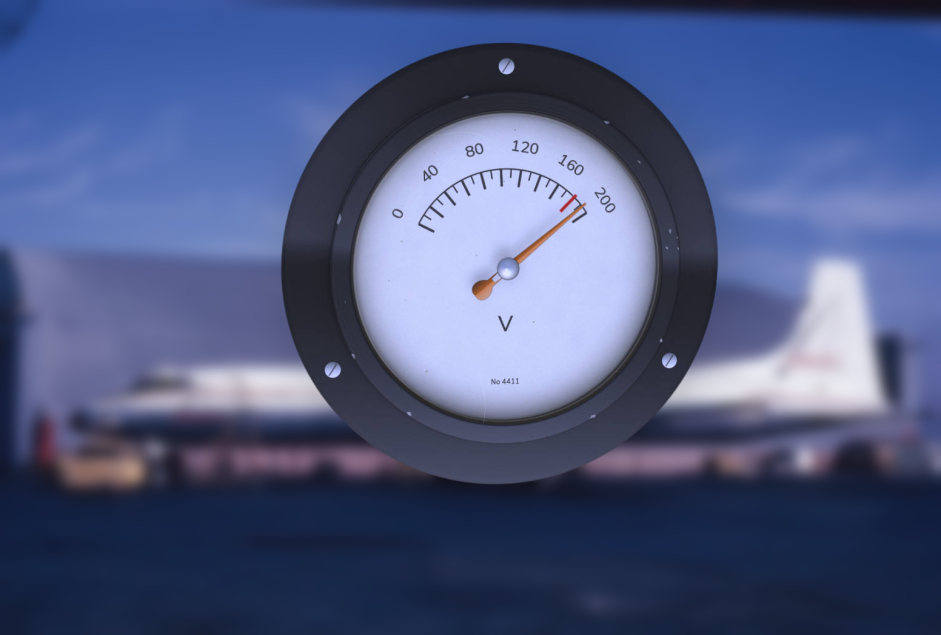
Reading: value=190 unit=V
